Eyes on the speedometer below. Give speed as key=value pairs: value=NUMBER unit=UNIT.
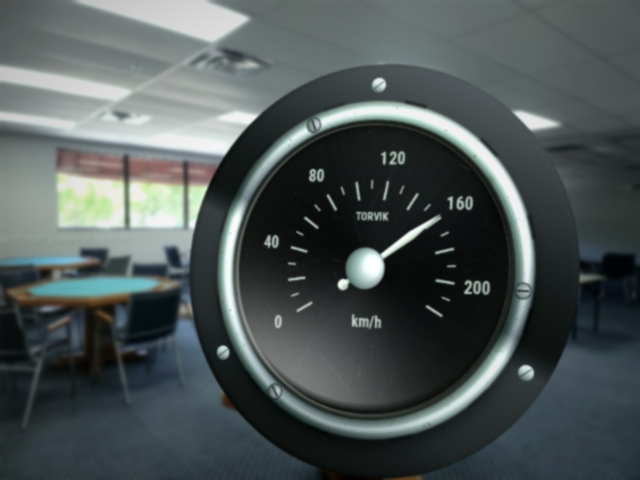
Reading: value=160 unit=km/h
